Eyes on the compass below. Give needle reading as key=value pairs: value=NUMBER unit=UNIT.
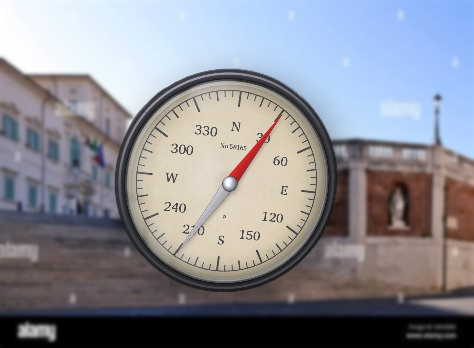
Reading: value=30 unit=°
